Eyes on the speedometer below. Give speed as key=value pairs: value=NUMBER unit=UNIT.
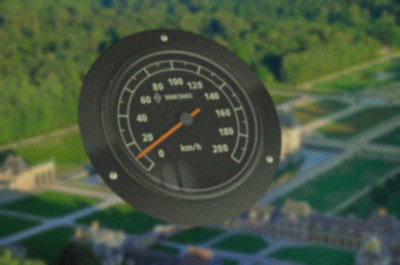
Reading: value=10 unit=km/h
